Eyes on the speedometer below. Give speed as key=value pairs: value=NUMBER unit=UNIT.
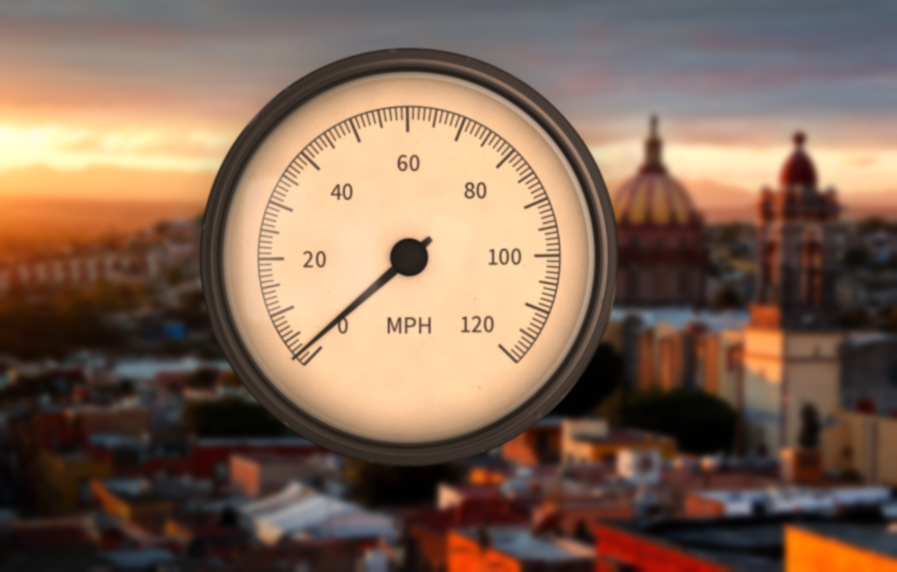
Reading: value=2 unit=mph
